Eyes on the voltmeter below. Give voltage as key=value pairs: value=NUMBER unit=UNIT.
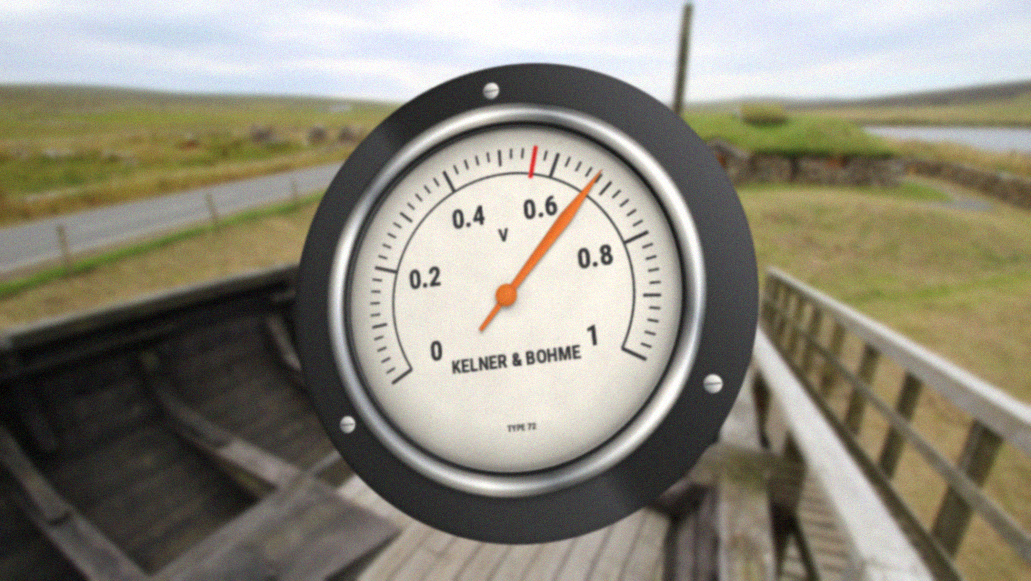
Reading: value=0.68 unit=V
